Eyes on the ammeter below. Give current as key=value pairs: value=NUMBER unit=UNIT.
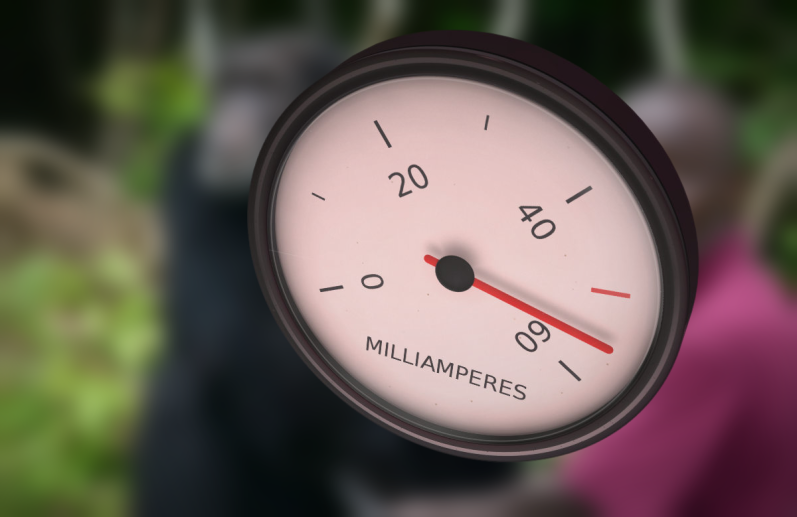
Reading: value=55 unit=mA
